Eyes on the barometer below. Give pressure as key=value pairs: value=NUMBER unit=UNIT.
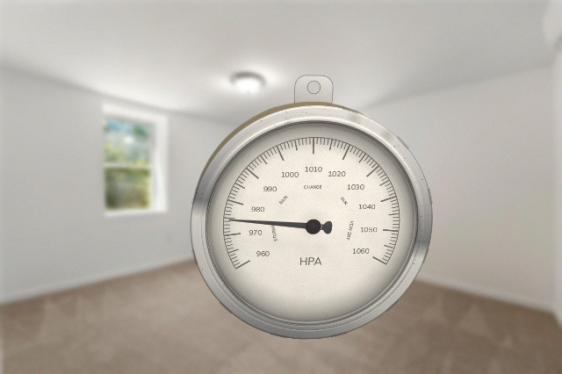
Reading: value=975 unit=hPa
